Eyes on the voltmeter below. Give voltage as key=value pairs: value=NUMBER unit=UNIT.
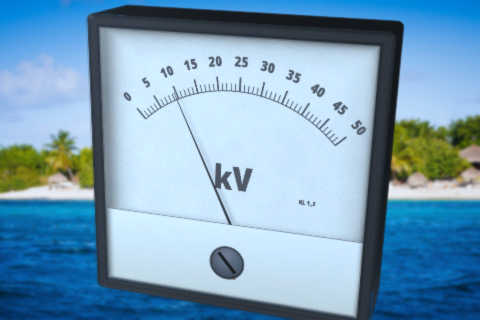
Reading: value=10 unit=kV
